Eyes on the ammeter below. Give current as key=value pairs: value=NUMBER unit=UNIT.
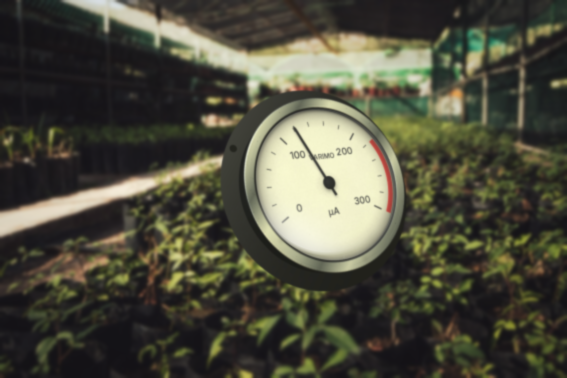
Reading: value=120 unit=µA
